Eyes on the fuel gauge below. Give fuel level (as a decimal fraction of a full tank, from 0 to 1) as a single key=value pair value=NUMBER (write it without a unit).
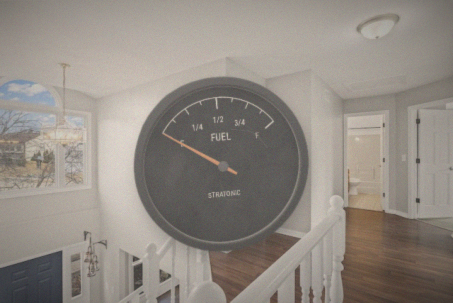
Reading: value=0
